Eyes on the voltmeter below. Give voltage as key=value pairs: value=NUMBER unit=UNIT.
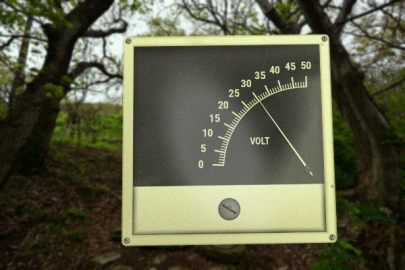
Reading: value=30 unit=V
